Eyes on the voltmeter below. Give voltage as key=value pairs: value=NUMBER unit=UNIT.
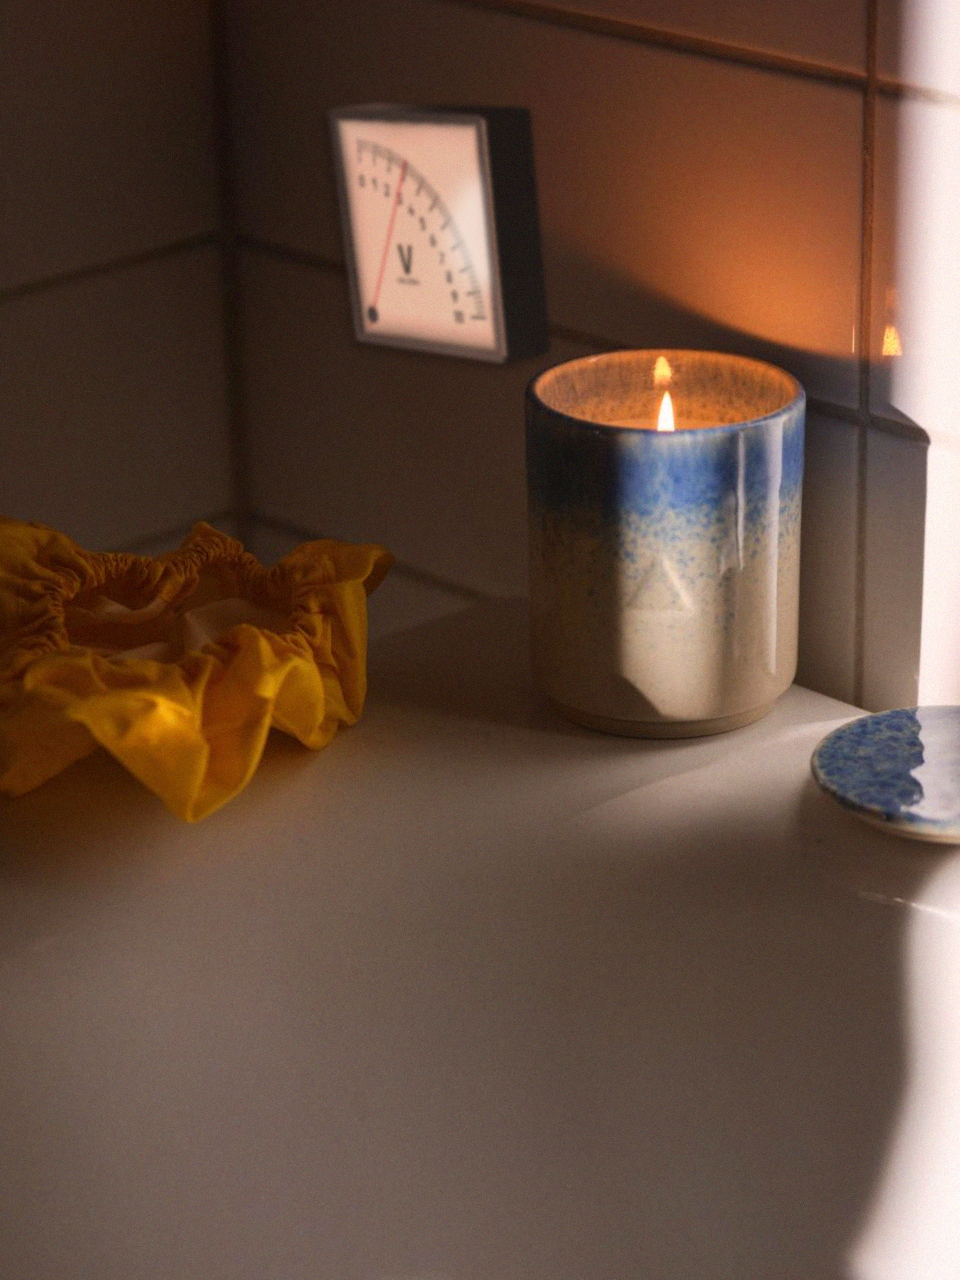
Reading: value=3 unit=V
